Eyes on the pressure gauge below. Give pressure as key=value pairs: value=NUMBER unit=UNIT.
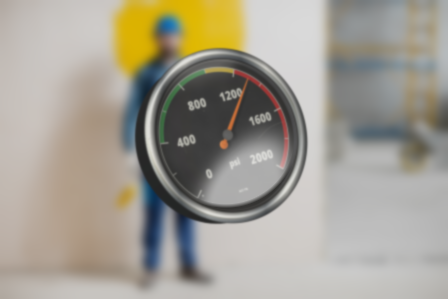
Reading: value=1300 unit=psi
